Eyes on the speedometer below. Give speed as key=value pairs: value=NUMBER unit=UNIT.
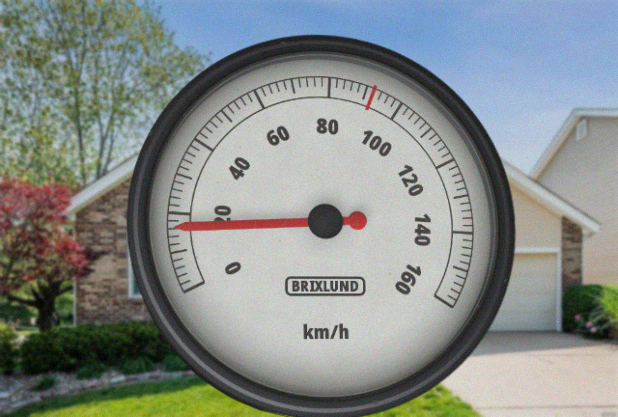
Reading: value=16 unit=km/h
